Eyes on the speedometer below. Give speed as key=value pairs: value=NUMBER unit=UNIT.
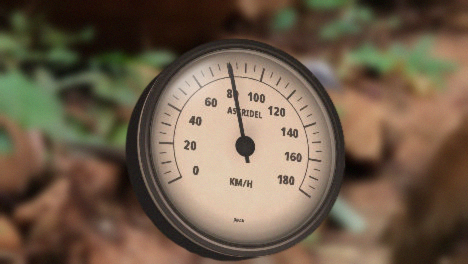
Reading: value=80 unit=km/h
